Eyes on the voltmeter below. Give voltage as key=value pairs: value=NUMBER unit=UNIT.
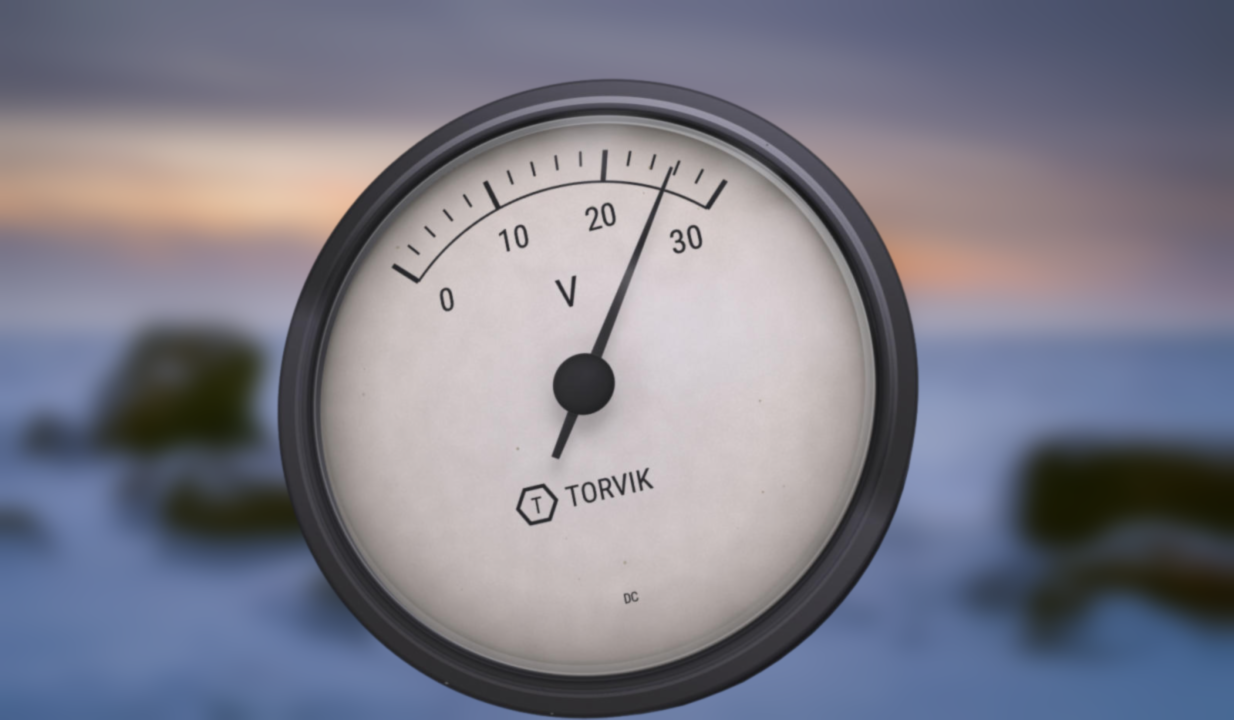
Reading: value=26 unit=V
